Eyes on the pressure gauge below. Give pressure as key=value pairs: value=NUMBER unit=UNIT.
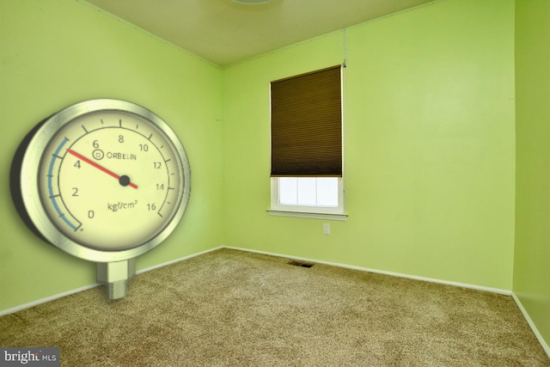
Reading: value=4.5 unit=kg/cm²
